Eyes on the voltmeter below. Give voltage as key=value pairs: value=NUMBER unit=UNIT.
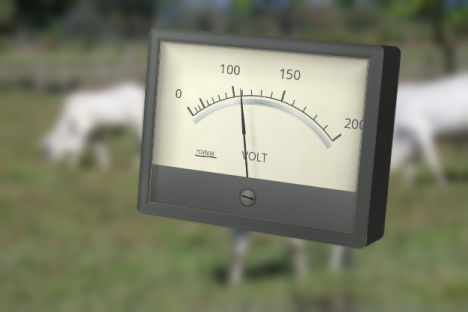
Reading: value=110 unit=V
